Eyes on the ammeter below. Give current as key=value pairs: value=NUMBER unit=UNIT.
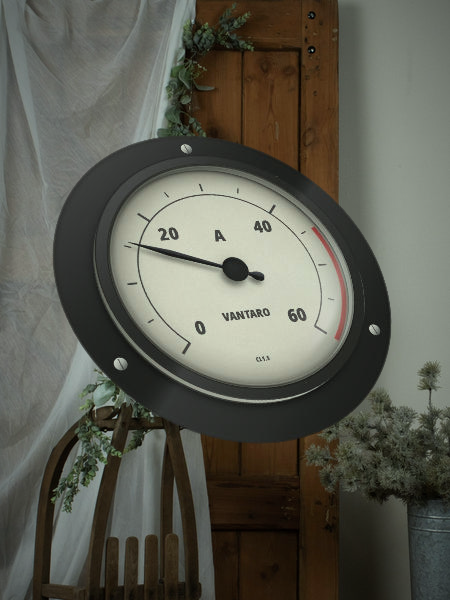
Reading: value=15 unit=A
